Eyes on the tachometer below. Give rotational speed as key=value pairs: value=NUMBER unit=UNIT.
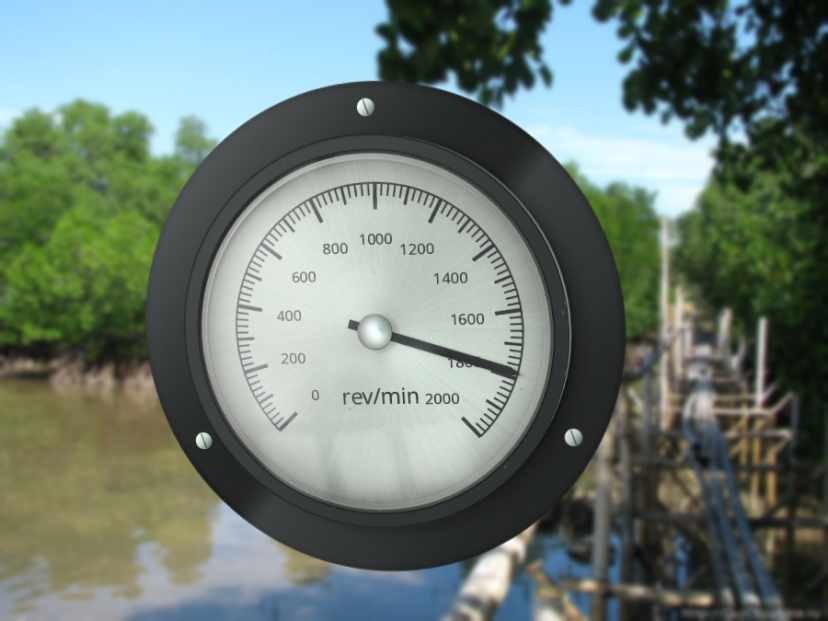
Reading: value=1780 unit=rpm
